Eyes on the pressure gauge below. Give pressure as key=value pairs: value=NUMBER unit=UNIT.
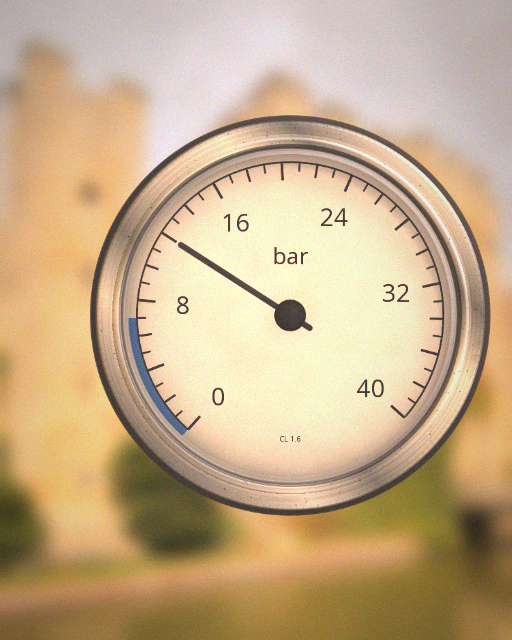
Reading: value=12 unit=bar
